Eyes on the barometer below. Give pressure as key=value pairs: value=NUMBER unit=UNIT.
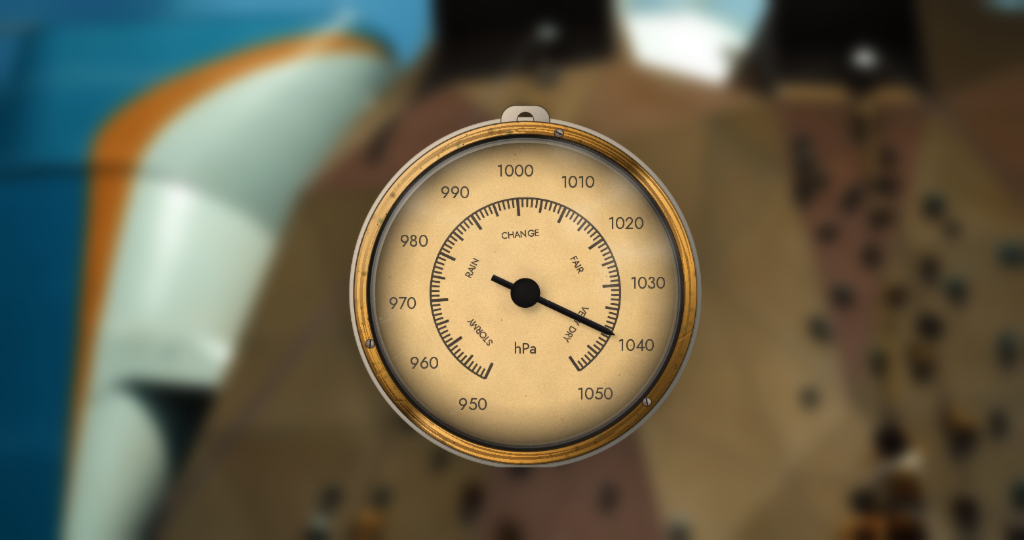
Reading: value=1040 unit=hPa
